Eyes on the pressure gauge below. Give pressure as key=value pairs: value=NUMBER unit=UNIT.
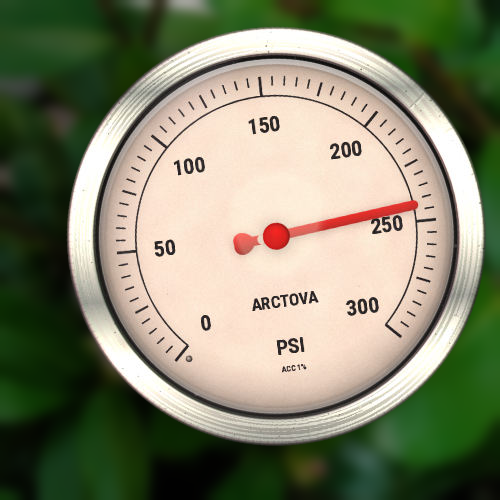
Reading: value=242.5 unit=psi
